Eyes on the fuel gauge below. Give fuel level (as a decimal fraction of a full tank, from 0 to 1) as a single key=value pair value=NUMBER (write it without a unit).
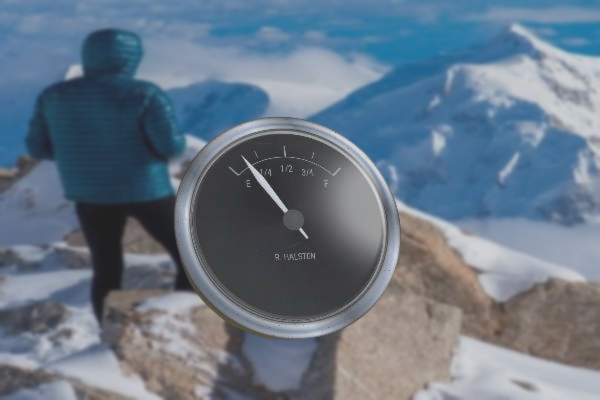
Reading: value=0.125
